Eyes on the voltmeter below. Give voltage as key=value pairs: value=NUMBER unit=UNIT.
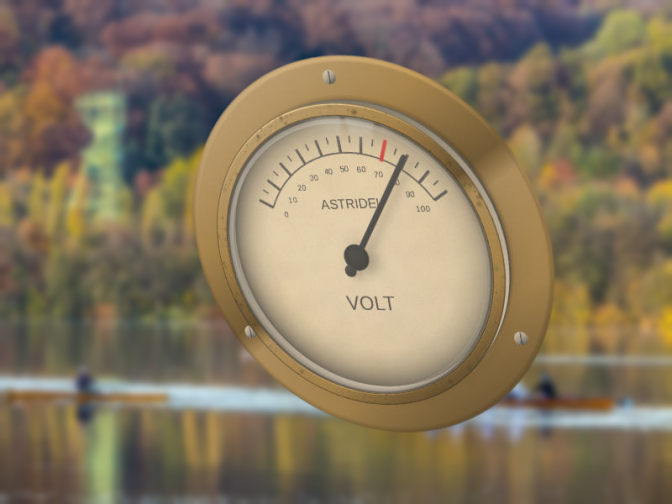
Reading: value=80 unit=V
